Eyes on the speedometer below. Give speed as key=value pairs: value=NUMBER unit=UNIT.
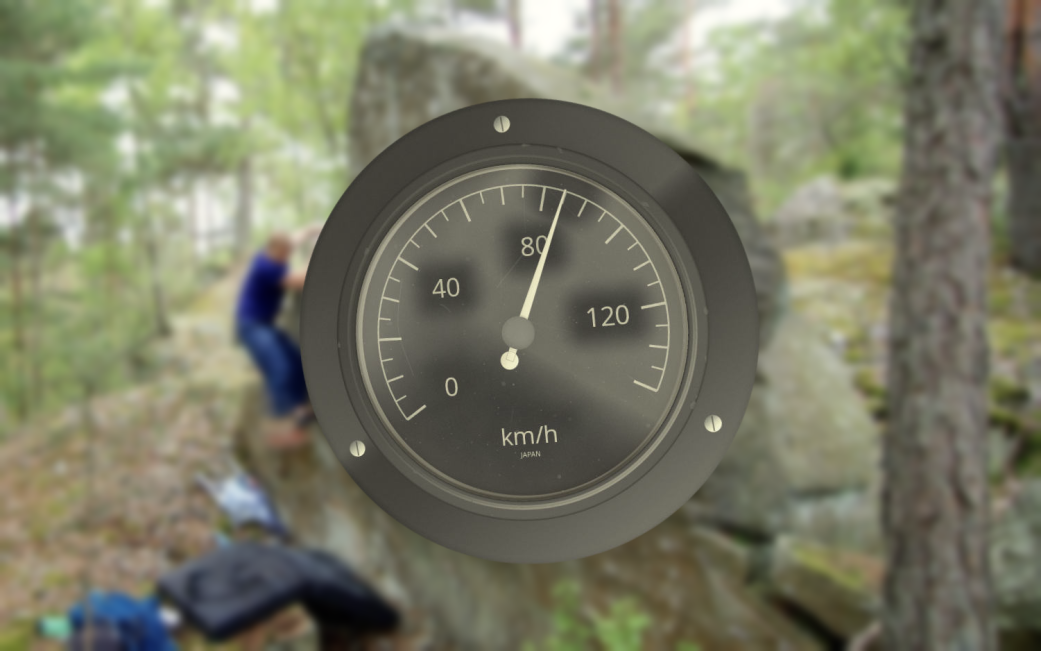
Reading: value=85 unit=km/h
